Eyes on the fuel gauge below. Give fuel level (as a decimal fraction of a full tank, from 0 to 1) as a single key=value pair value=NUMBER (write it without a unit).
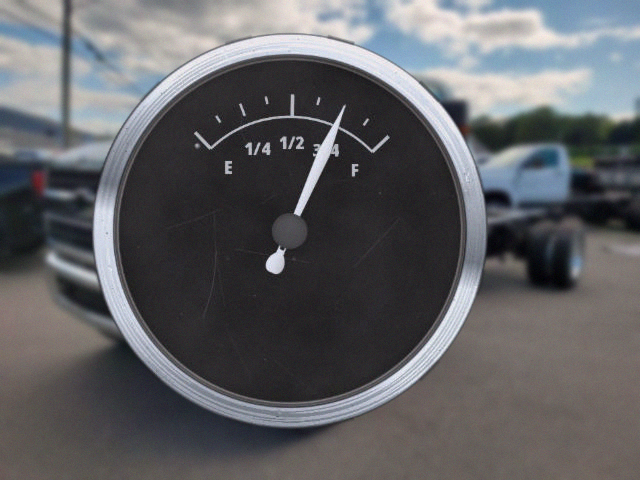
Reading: value=0.75
